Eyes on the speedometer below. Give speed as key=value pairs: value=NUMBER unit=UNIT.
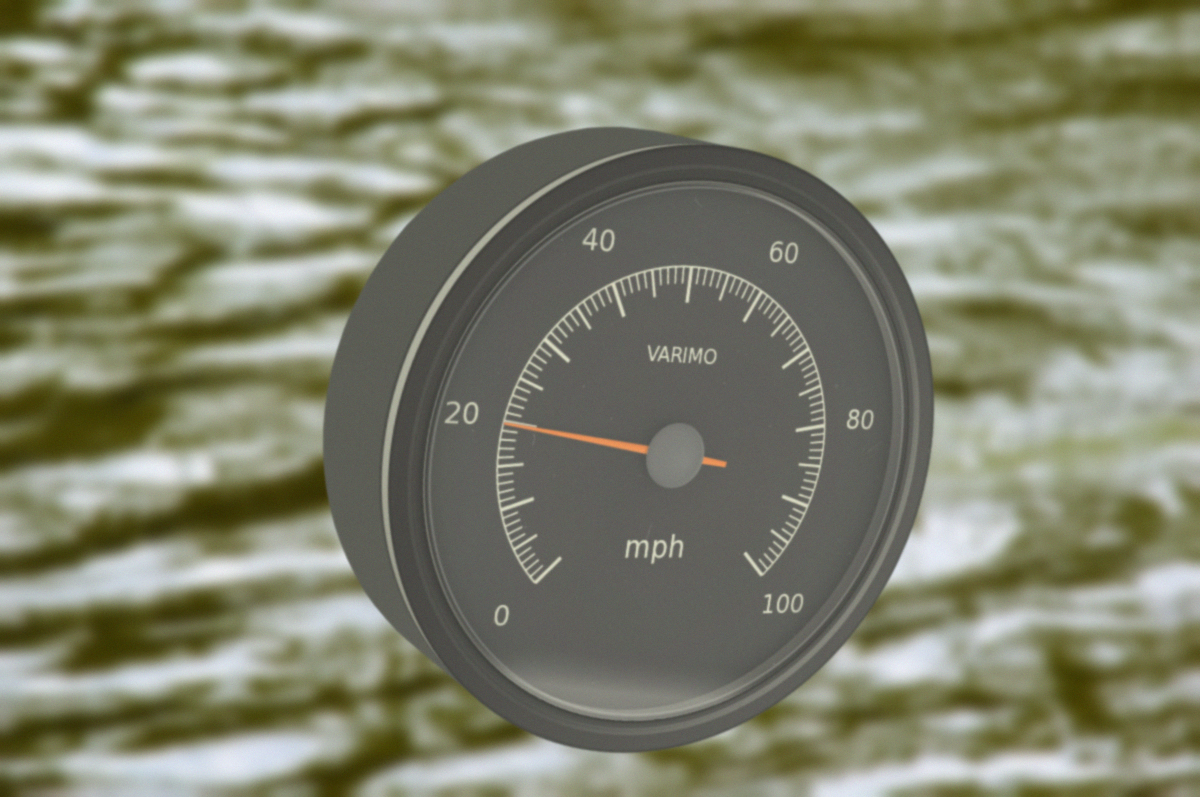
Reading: value=20 unit=mph
